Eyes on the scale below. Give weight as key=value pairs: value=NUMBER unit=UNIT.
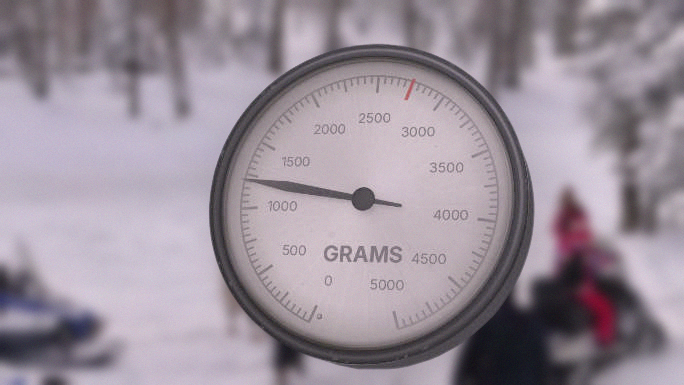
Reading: value=1200 unit=g
